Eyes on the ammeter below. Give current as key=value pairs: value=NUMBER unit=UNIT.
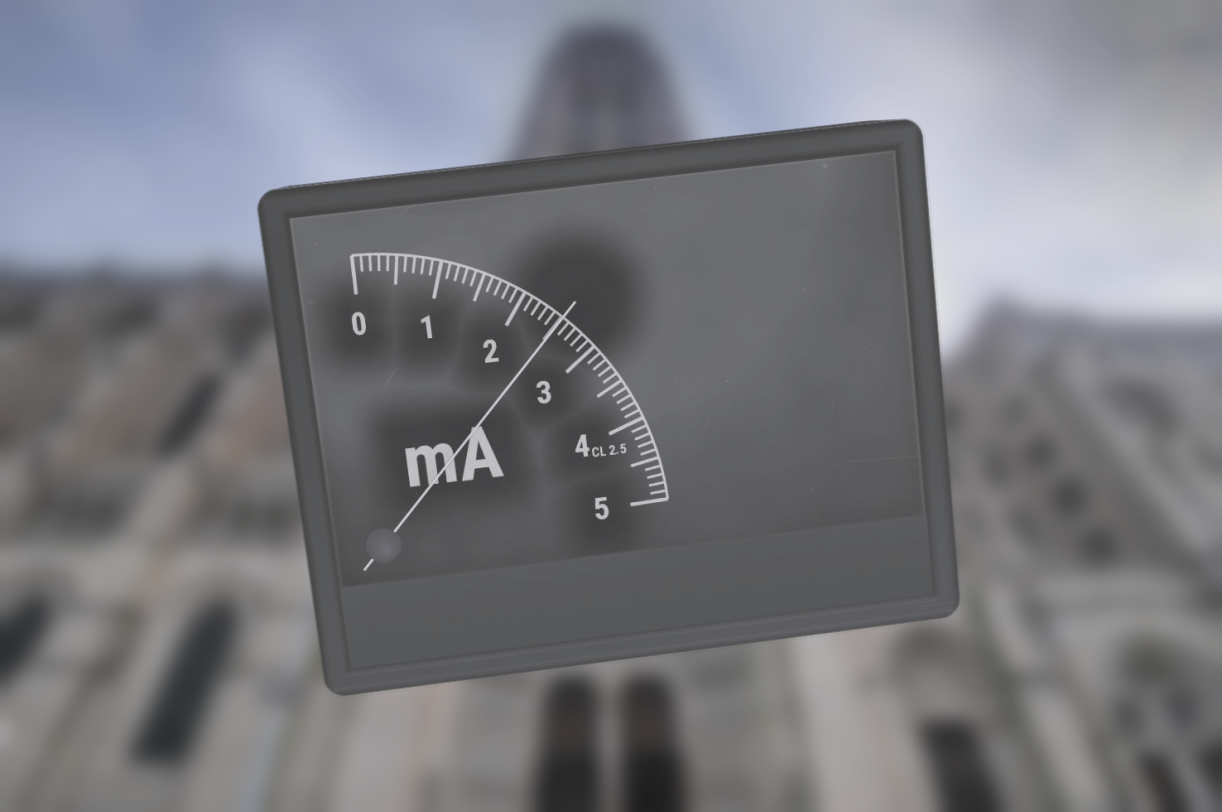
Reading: value=2.5 unit=mA
